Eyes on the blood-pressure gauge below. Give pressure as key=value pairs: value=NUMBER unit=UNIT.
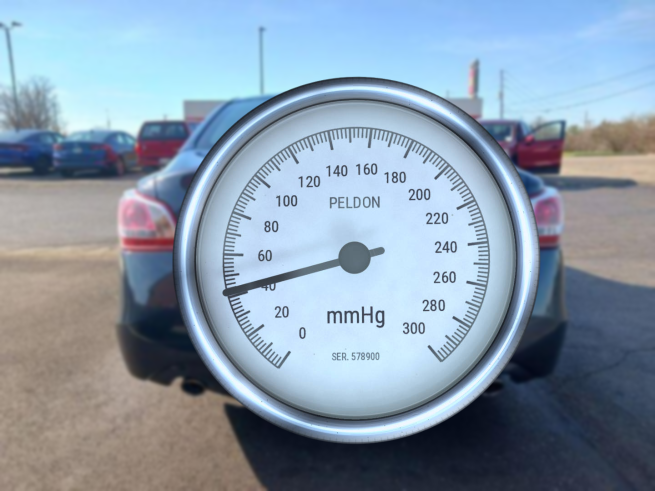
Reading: value=42 unit=mmHg
